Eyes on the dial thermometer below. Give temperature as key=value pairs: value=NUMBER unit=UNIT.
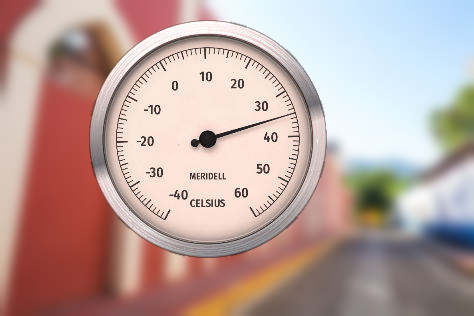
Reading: value=35 unit=°C
